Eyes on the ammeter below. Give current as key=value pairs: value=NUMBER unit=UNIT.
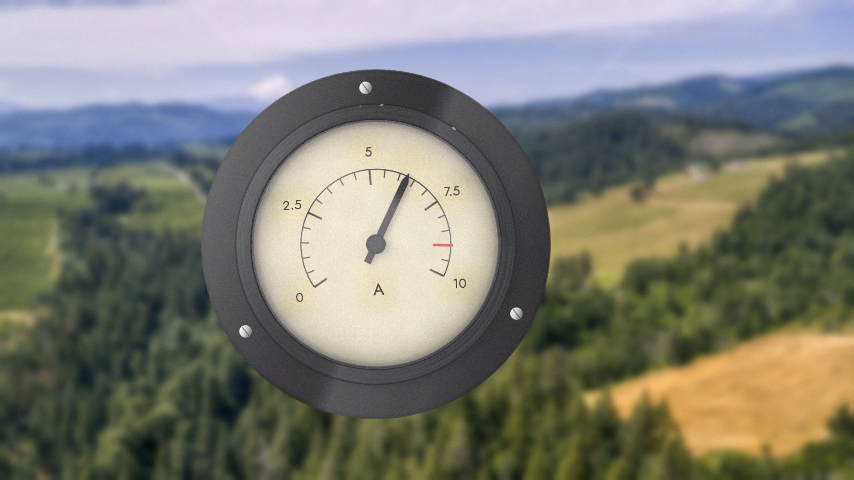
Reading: value=6.25 unit=A
